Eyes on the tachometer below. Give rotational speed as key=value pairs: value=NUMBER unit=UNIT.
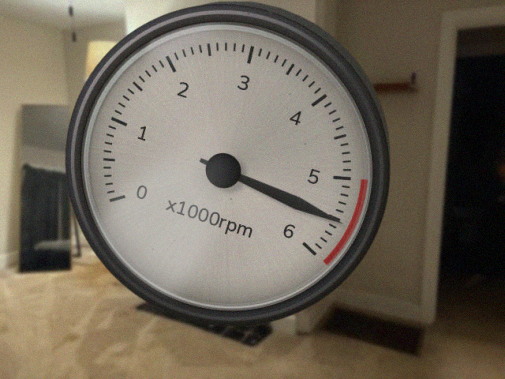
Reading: value=5500 unit=rpm
